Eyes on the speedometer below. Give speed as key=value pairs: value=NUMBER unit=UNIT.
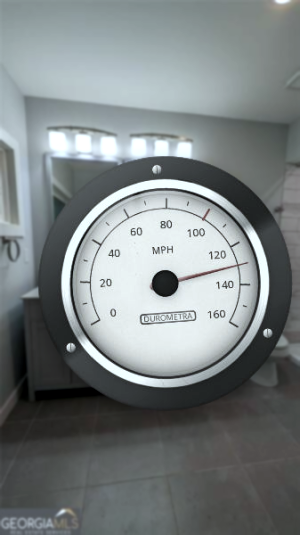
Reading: value=130 unit=mph
